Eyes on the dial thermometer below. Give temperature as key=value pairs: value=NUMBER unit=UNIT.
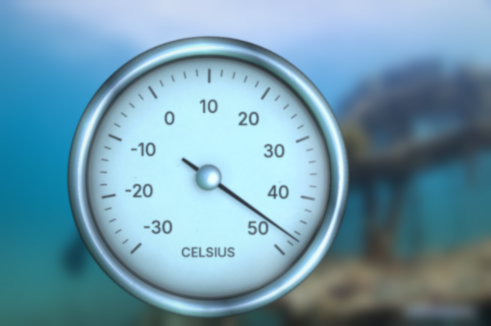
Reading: value=47 unit=°C
